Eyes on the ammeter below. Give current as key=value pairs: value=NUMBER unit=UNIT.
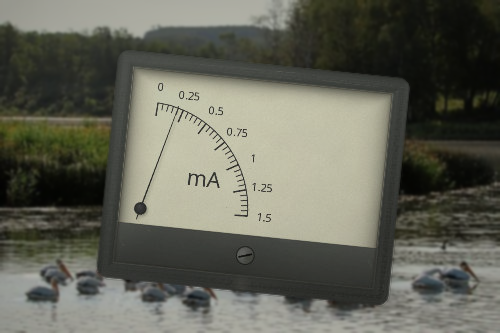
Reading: value=0.2 unit=mA
